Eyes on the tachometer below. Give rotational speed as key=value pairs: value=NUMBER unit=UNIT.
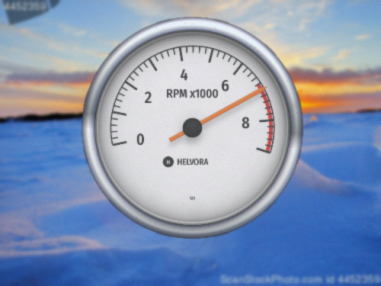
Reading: value=7000 unit=rpm
